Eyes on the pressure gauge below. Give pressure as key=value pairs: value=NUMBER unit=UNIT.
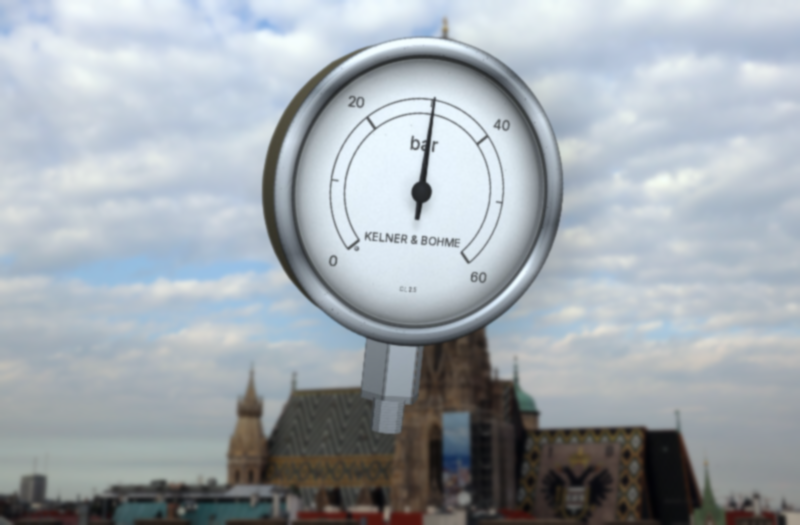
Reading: value=30 unit=bar
